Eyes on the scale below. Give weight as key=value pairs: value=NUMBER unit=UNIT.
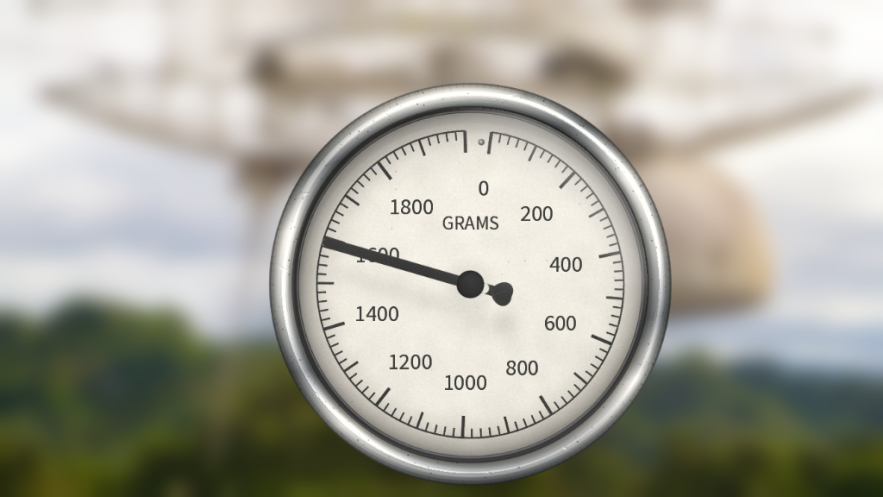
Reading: value=1590 unit=g
